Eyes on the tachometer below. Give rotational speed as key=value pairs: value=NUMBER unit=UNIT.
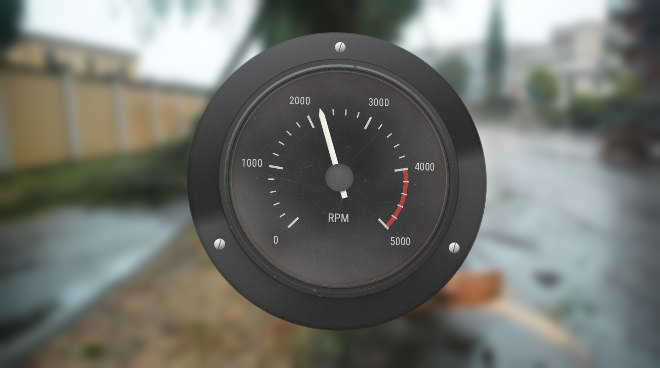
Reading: value=2200 unit=rpm
